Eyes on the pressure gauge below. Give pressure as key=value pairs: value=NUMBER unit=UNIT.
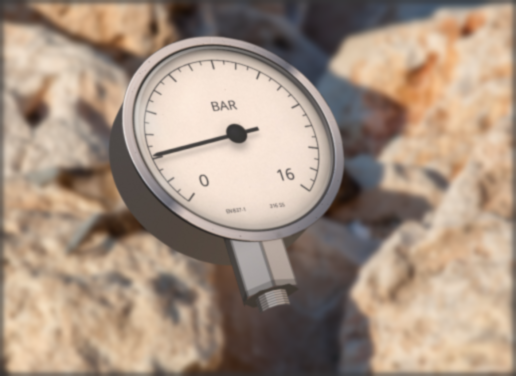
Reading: value=2 unit=bar
